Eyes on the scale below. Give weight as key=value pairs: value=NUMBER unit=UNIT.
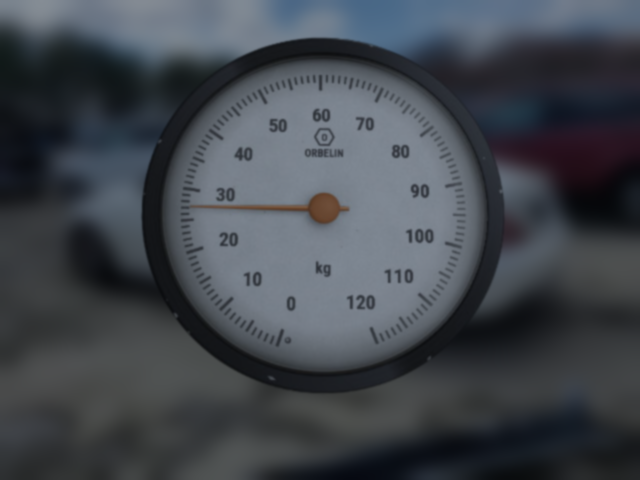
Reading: value=27 unit=kg
